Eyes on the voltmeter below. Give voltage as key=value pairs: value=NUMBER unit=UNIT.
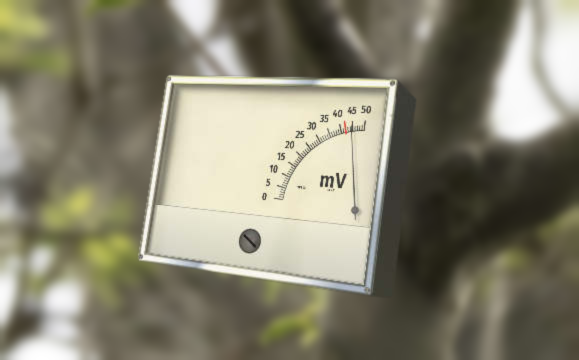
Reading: value=45 unit=mV
